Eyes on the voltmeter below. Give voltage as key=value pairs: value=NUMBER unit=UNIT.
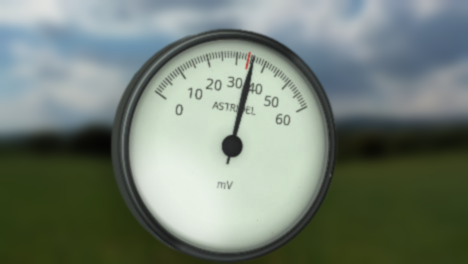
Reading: value=35 unit=mV
